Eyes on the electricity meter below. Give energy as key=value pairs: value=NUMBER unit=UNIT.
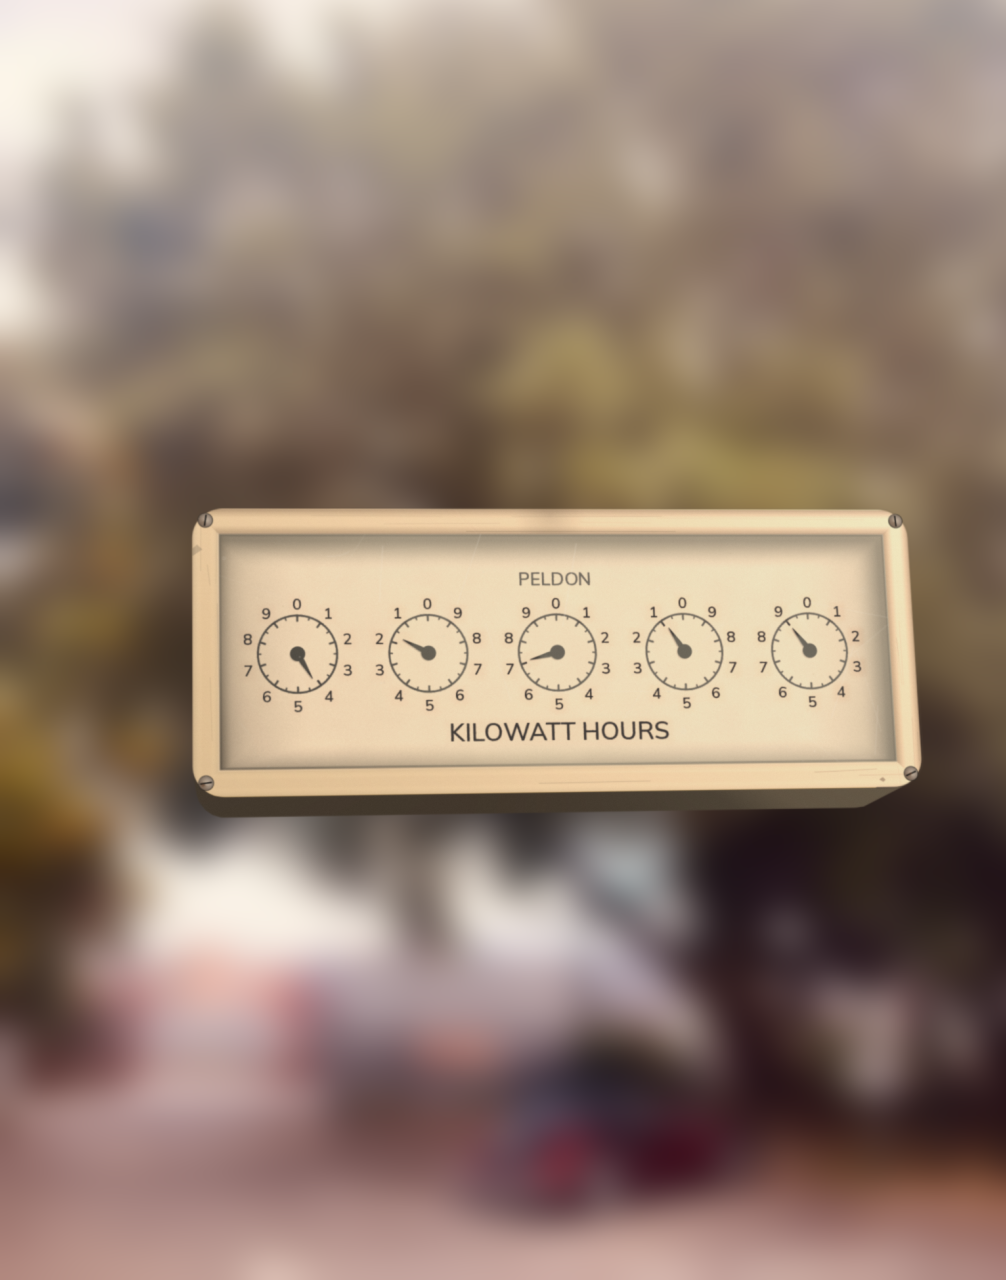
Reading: value=41709 unit=kWh
